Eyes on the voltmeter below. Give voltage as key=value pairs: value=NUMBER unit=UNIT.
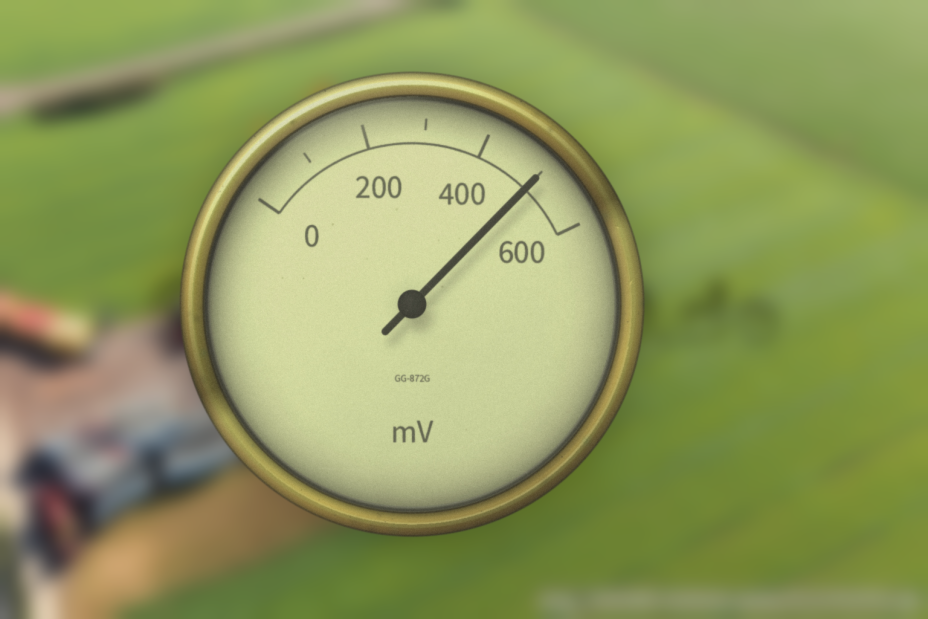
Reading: value=500 unit=mV
